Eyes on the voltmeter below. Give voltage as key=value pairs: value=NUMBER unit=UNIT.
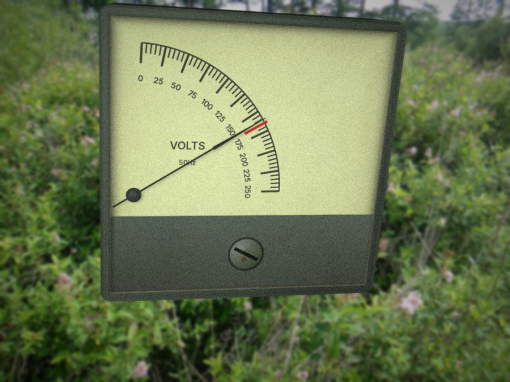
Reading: value=160 unit=V
